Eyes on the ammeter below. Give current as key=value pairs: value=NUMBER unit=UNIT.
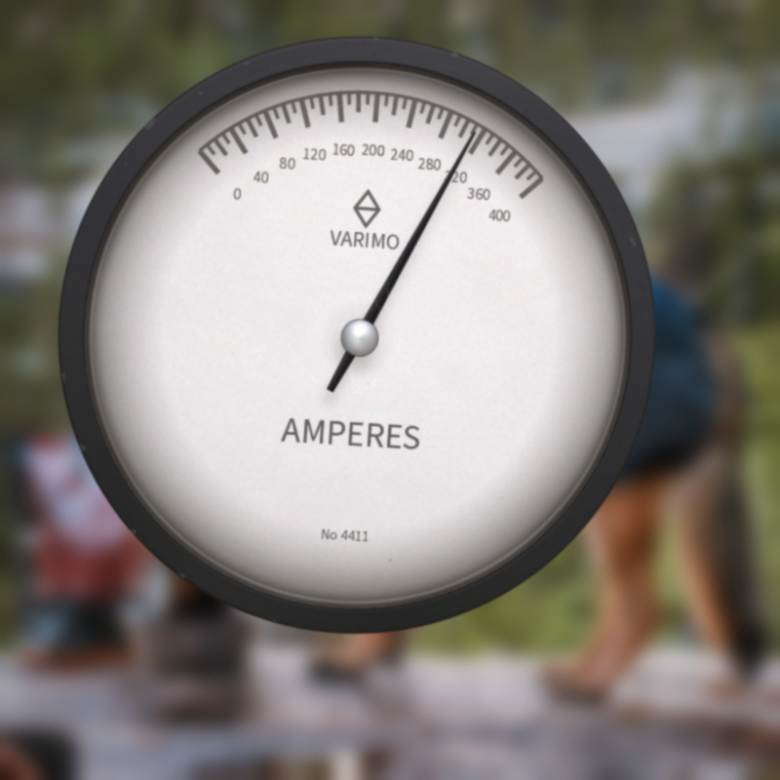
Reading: value=310 unit=A
